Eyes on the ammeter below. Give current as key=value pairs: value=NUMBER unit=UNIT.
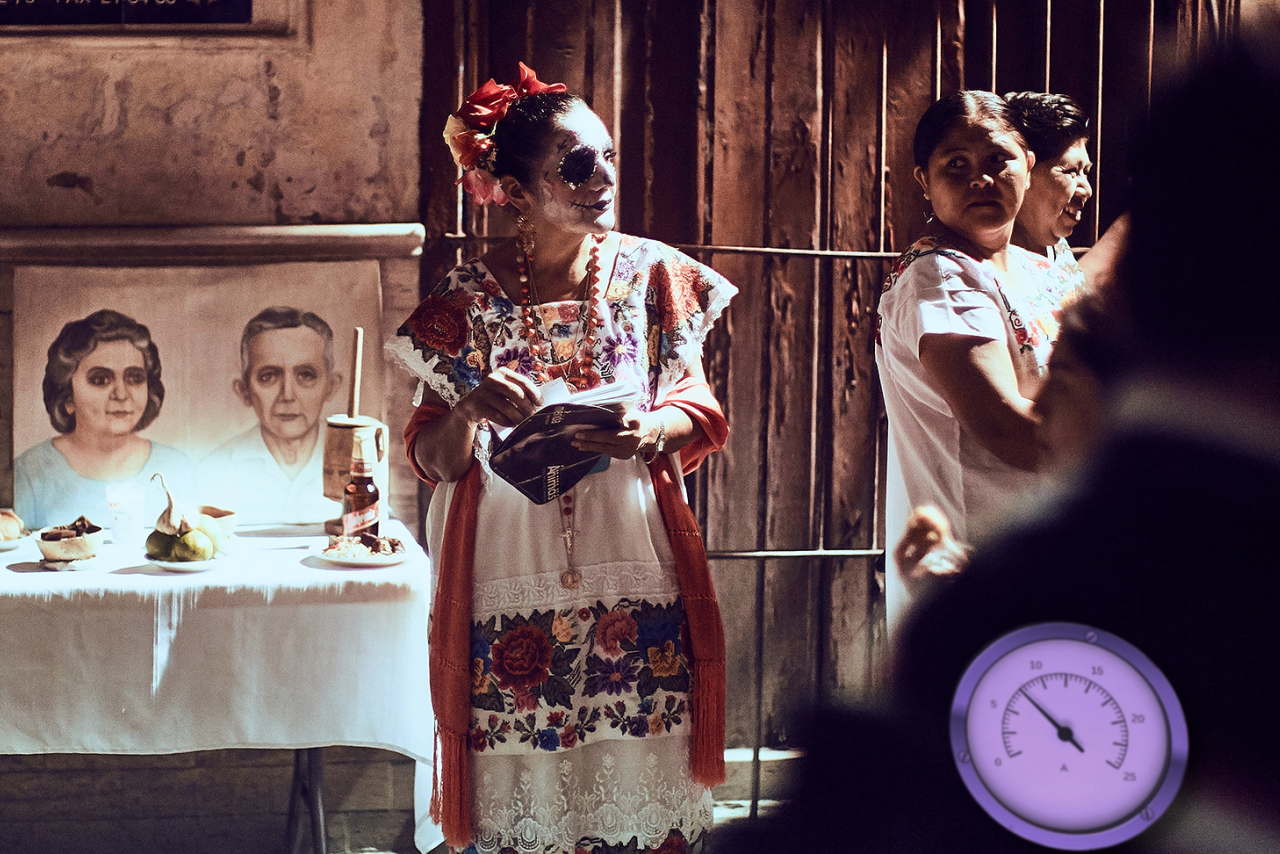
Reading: value=7.5 unit=A
